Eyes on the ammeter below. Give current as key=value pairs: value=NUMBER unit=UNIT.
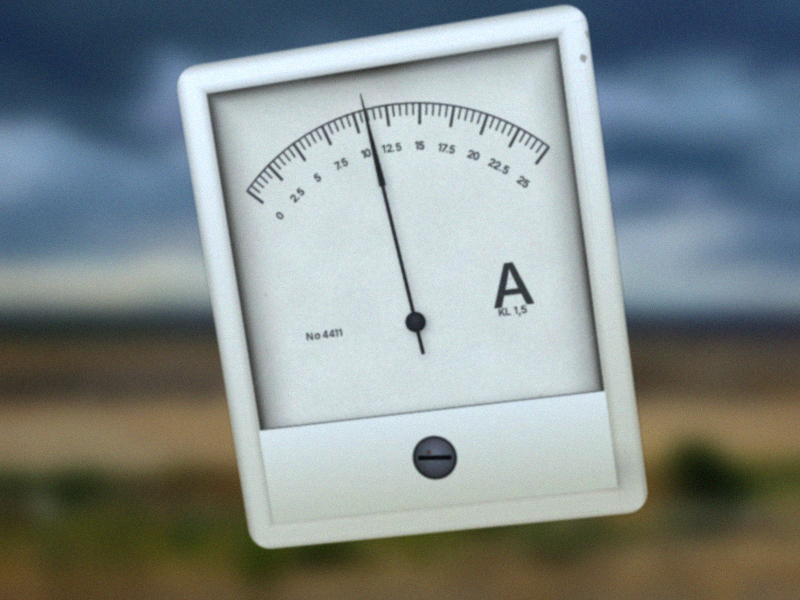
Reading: value=11 unit=A
